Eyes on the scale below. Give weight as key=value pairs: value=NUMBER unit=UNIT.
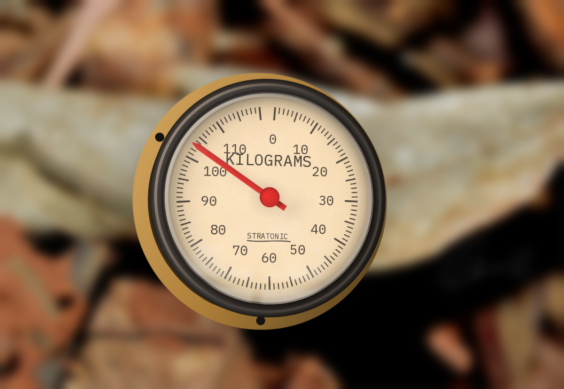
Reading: value=103 unit=kg
